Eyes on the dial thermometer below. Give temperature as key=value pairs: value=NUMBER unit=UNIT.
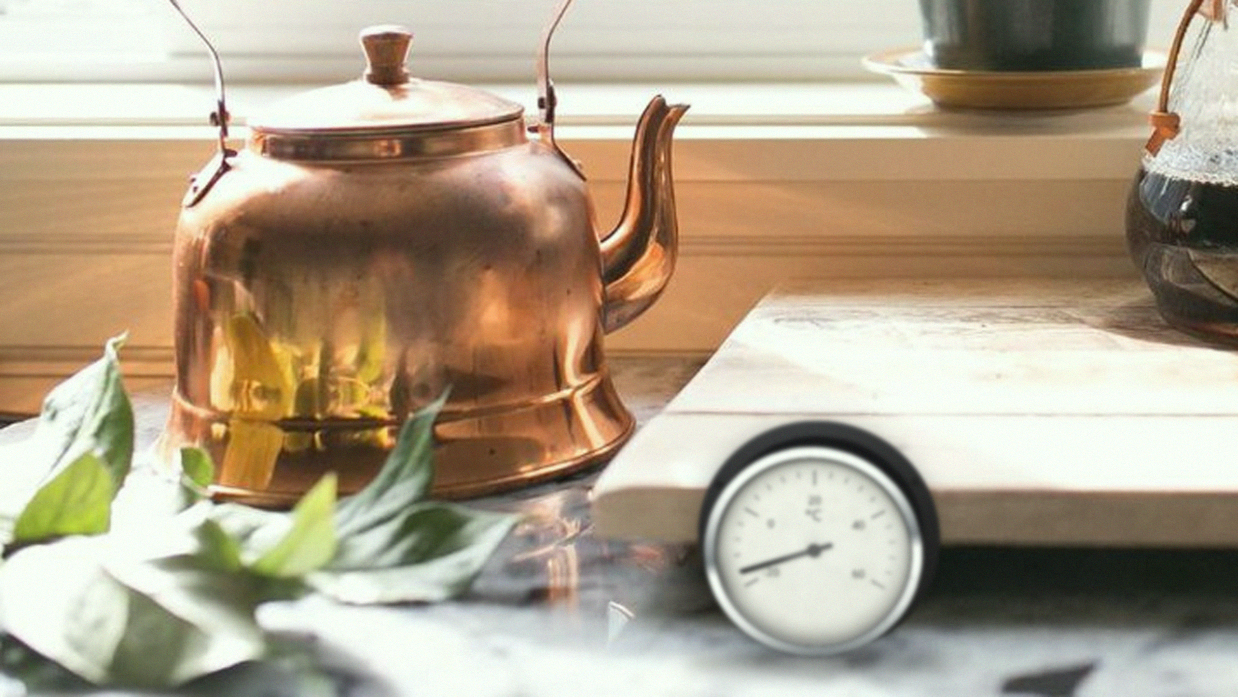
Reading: value=-16 unit=°C
